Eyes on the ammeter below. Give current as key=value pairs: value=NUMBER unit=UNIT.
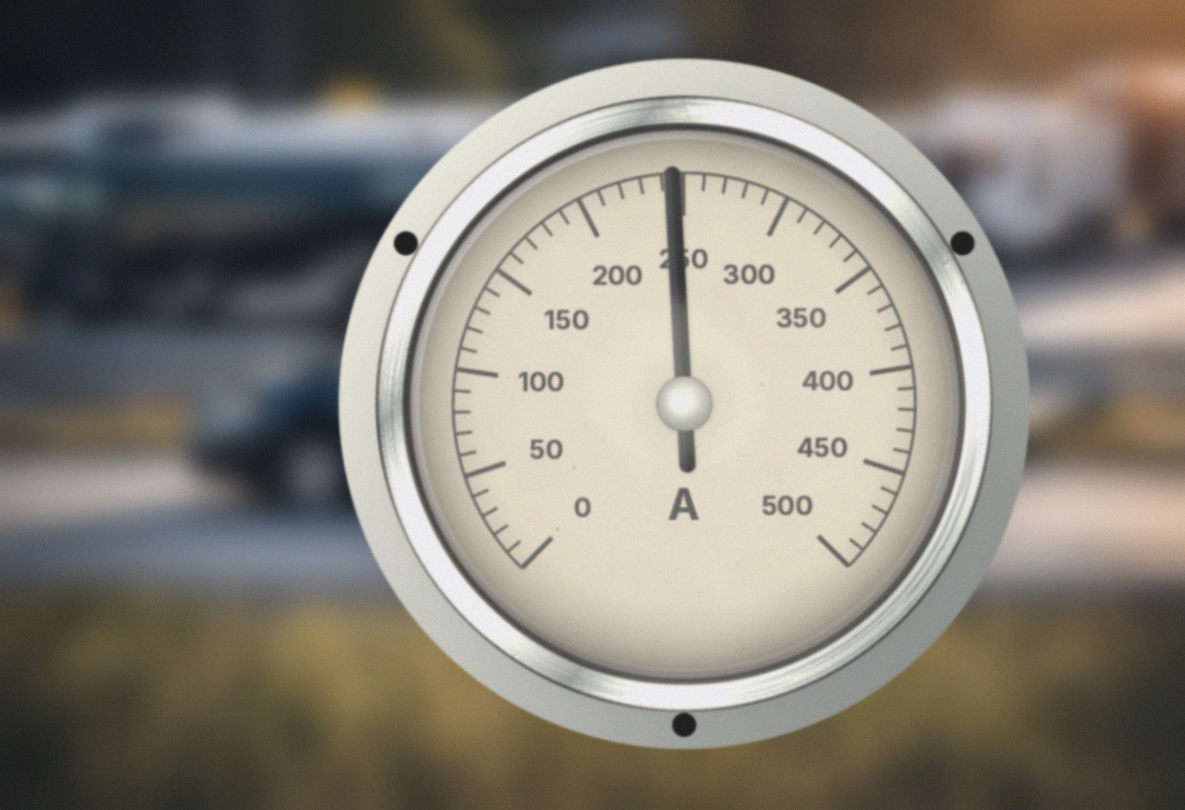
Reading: value=245 unit=A
